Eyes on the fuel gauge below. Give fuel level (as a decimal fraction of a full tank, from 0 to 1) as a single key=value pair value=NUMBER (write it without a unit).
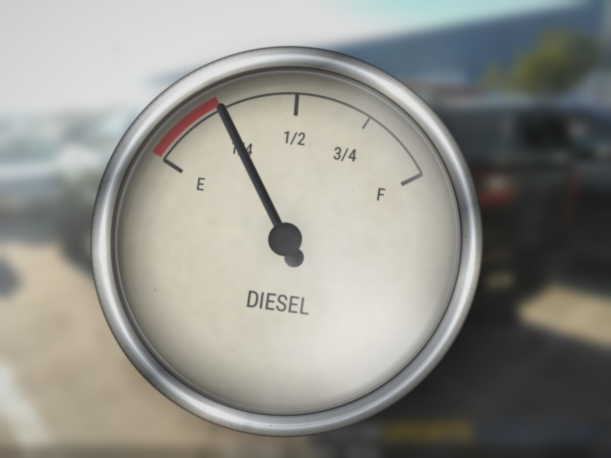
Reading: value=0.25
